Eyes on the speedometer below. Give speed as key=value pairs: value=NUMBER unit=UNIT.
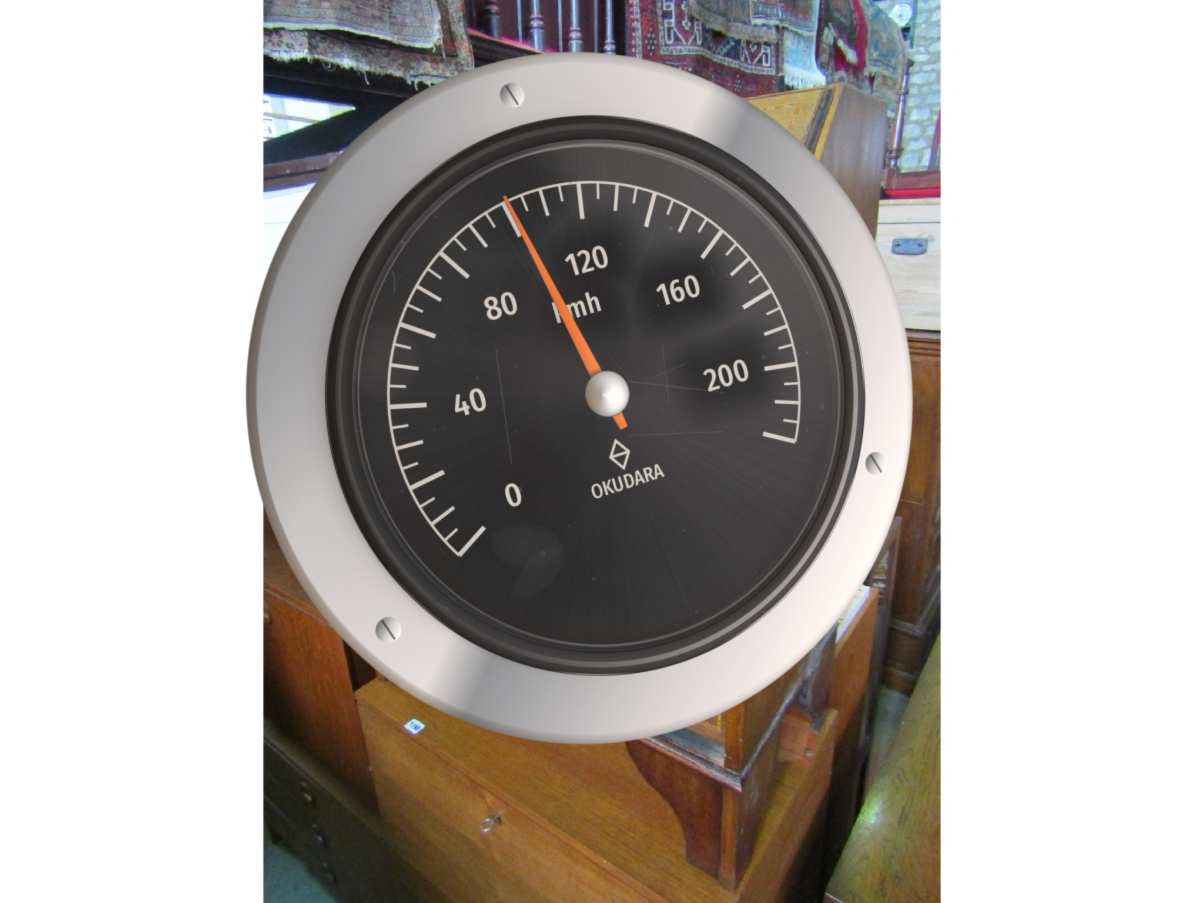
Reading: value=100 unit=km/h
